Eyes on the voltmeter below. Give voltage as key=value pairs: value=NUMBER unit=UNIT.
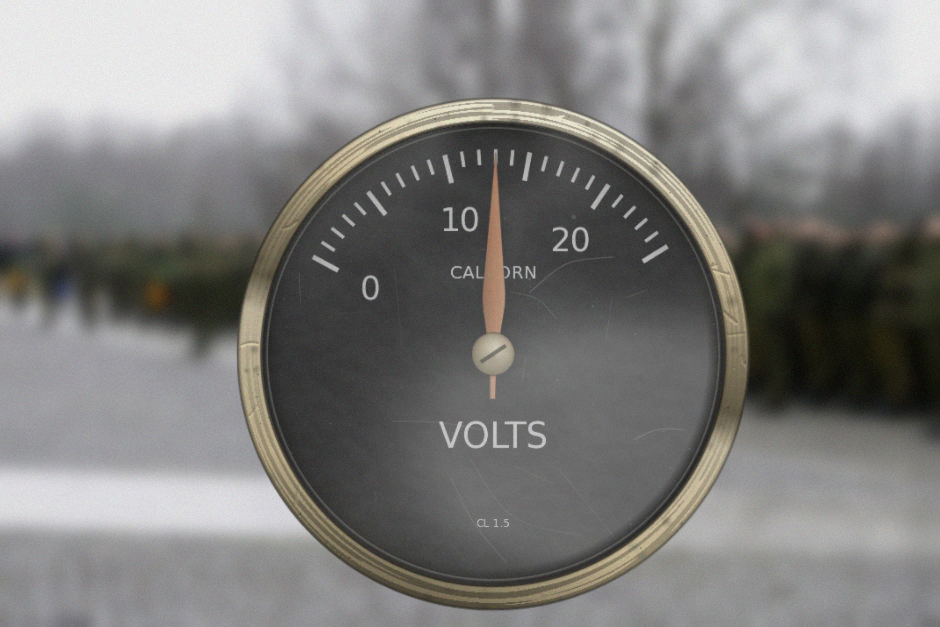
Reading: value=13 unit=V
